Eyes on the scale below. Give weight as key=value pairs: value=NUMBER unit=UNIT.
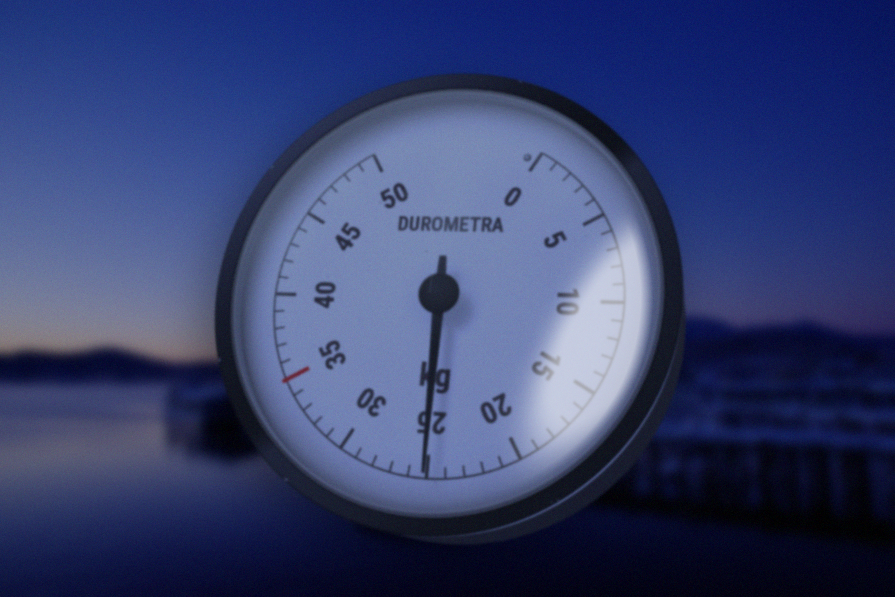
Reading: value=25 unit=kg
